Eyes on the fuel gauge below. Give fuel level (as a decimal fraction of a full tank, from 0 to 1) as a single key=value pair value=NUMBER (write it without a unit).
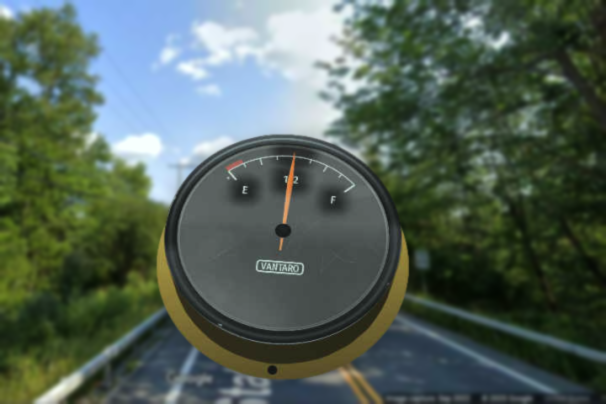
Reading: value=0.5
